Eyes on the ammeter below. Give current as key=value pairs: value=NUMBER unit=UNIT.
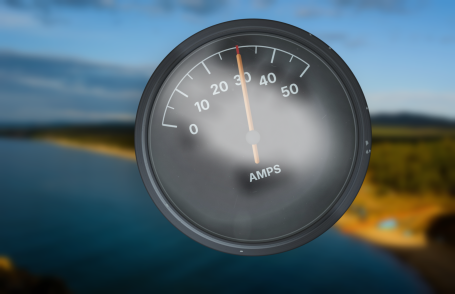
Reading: value=30 unit=A
